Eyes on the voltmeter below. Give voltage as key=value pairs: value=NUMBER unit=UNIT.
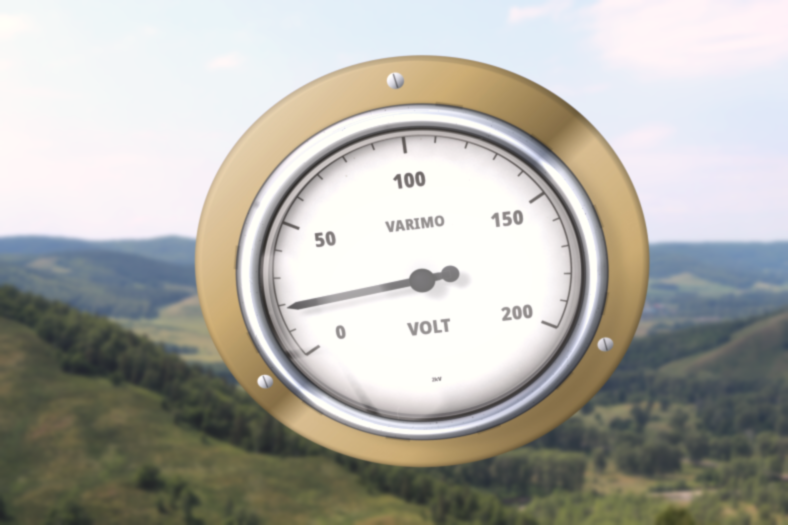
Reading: value=20 unit=V
